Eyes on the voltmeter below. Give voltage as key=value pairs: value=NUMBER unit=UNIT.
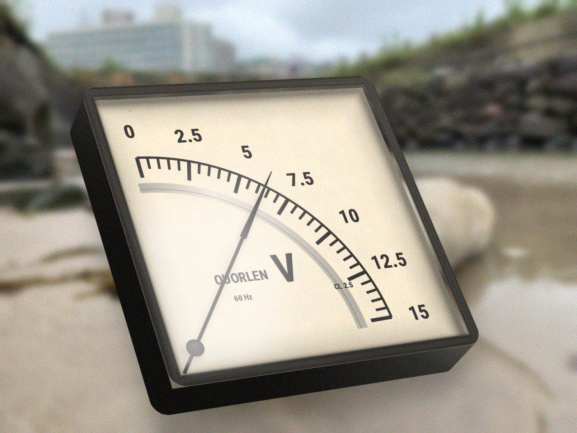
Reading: value=6.25 unit=V
